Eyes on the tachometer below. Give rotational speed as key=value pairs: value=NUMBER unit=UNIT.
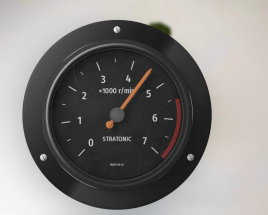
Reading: value=4500 unit=rpm
